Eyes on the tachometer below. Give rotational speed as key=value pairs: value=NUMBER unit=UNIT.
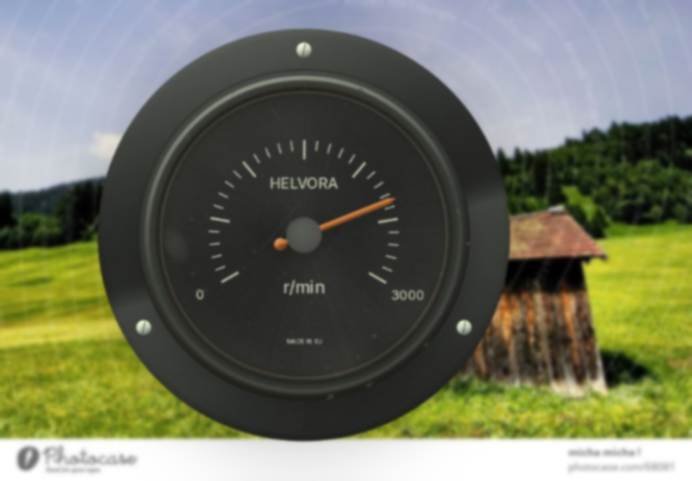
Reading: value=2350 unit=rpm
